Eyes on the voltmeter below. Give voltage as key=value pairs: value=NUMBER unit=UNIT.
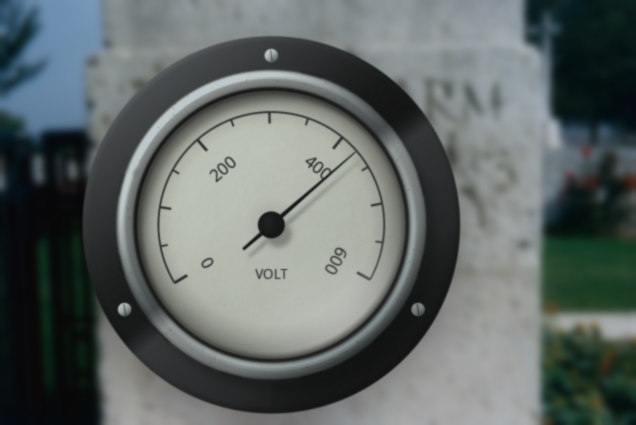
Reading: value=425 unit=V
